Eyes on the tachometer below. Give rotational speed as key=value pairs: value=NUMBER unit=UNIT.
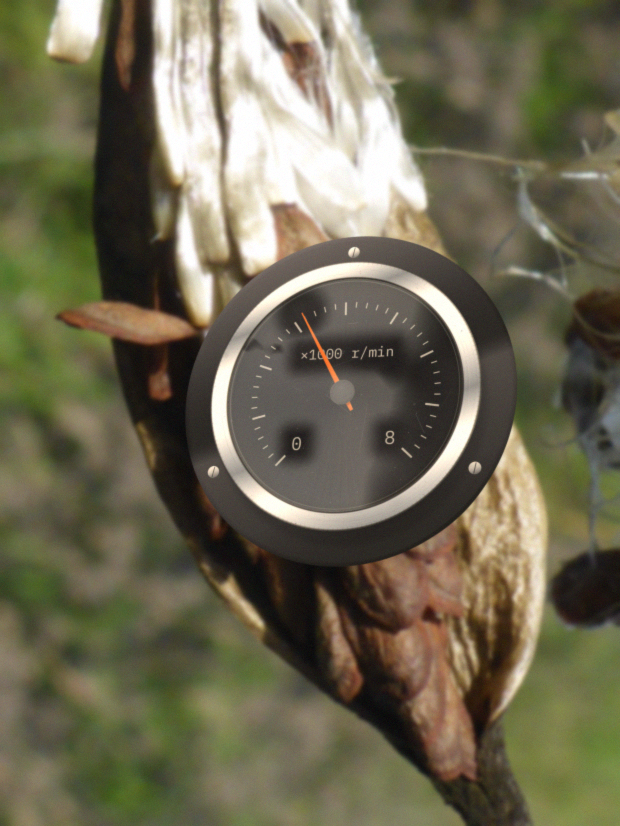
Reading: value=3200 unit=rpm
